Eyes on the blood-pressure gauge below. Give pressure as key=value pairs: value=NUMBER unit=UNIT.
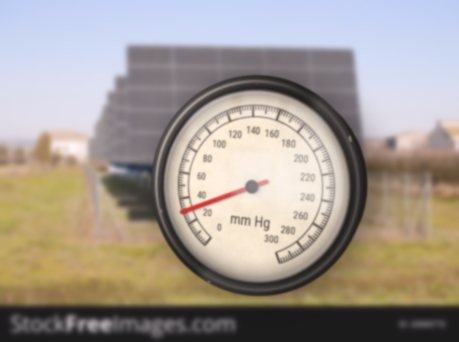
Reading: value=30 unit=mmHg
